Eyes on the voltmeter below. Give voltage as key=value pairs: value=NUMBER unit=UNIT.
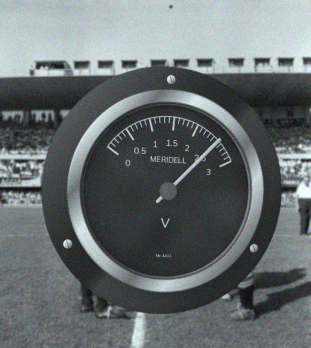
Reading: value=2.5 unit=V
